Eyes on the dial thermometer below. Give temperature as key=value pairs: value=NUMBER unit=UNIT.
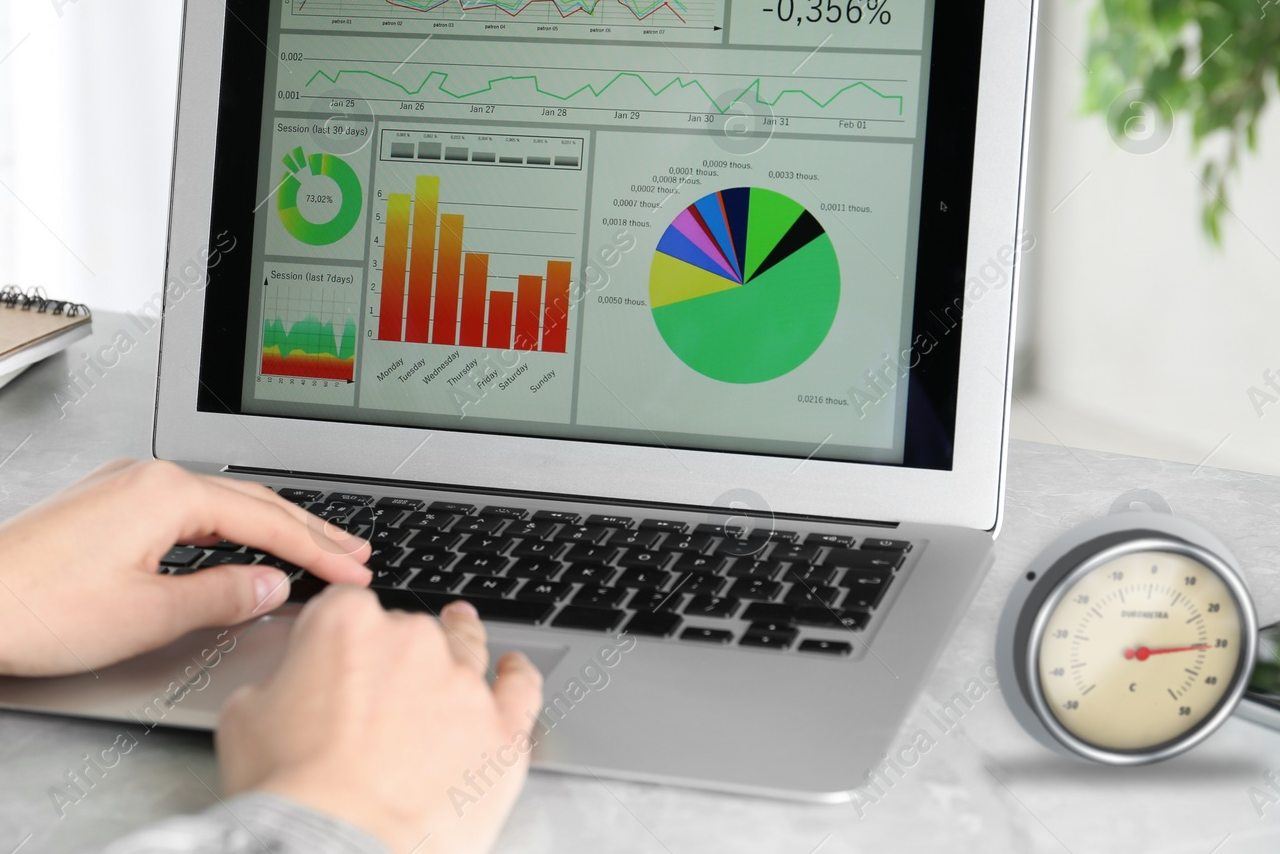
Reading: value=30 unit=°C
